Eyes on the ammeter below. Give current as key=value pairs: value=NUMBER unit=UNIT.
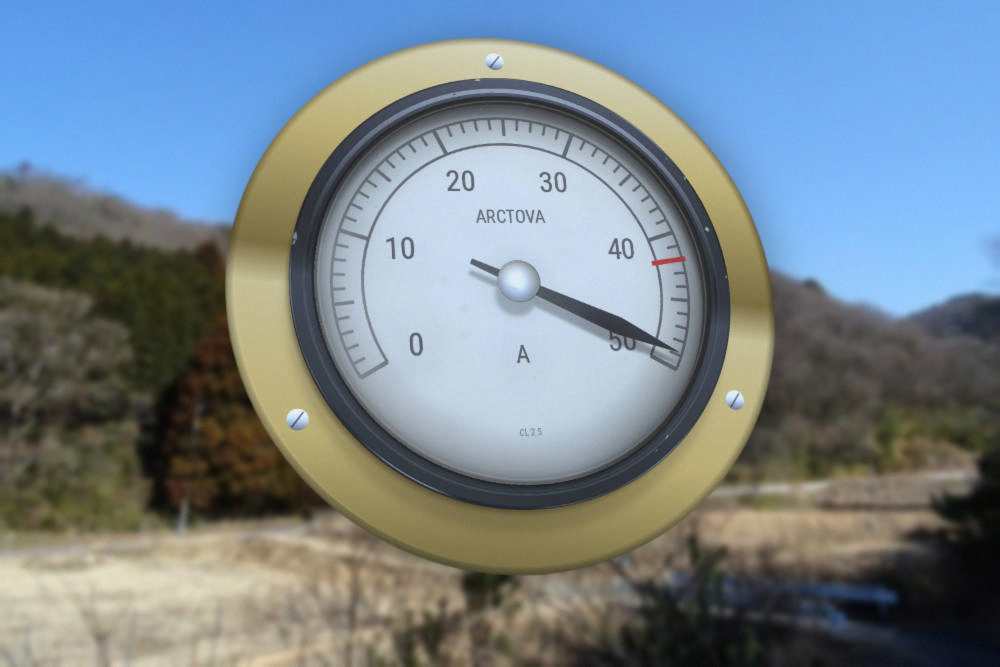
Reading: value=49 unit=A
